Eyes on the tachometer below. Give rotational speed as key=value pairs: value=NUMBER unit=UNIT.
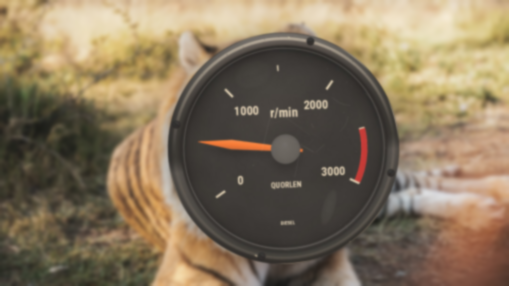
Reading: value=500 unit=rpm
